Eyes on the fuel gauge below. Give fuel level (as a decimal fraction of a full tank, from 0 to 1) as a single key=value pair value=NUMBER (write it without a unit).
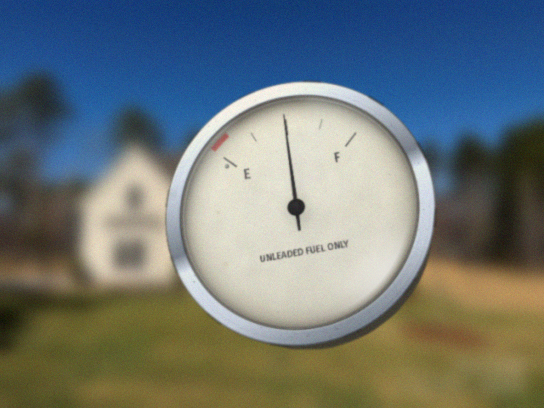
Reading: value=0.5
